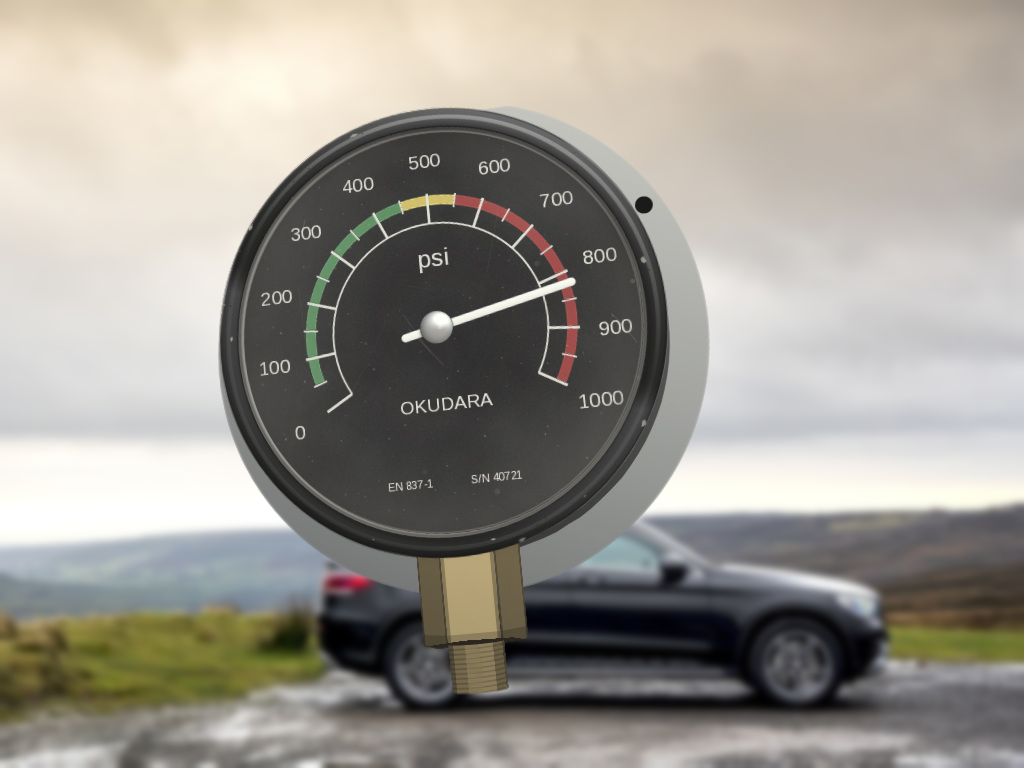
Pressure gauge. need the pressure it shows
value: 825 psi
